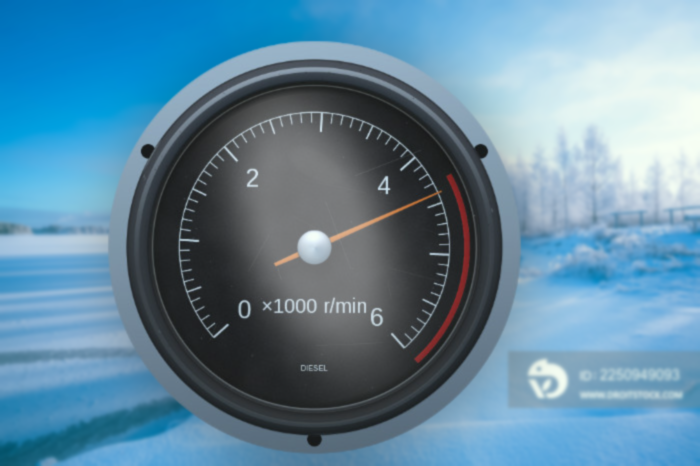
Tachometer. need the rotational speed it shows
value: 4400 rpm
